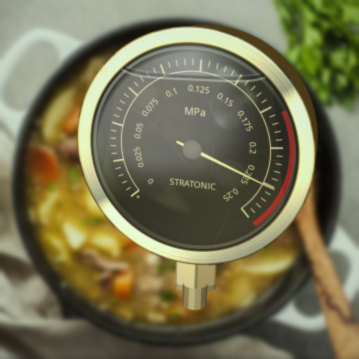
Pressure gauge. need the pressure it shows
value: 0.225 MPa
